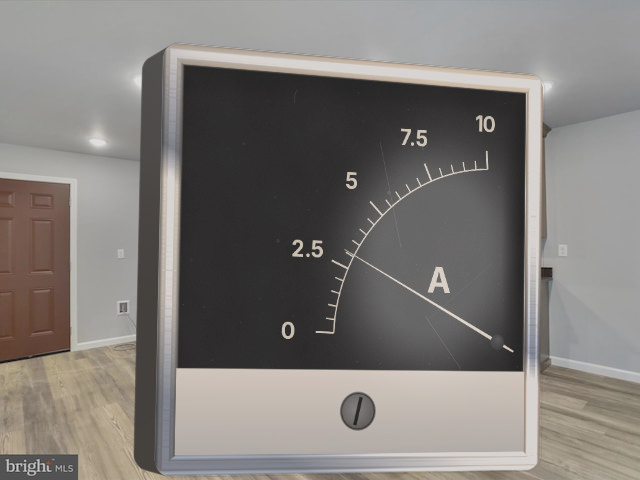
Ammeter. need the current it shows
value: 3 A
